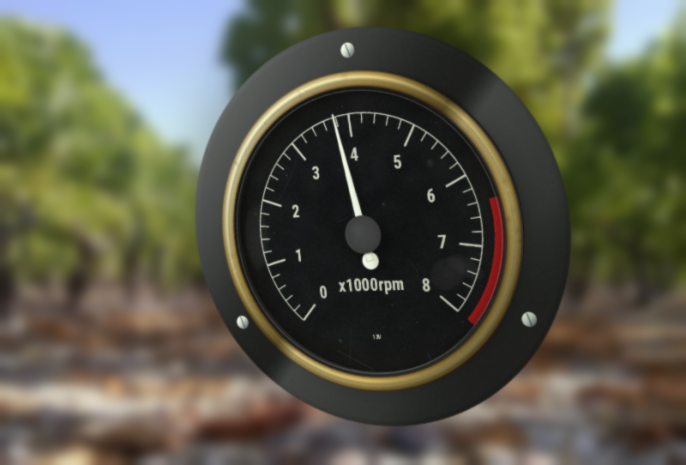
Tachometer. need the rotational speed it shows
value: 3800 rpm
